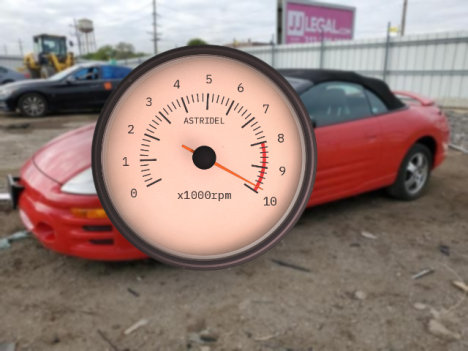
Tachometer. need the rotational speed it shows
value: 9800 rpm
